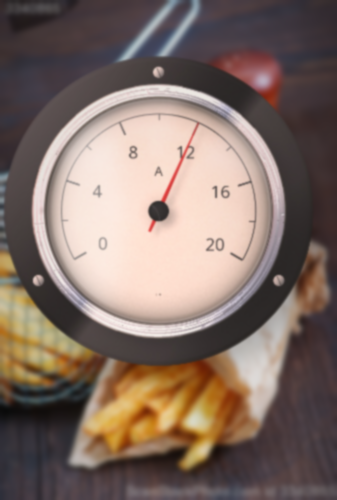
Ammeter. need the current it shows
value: 12 A
